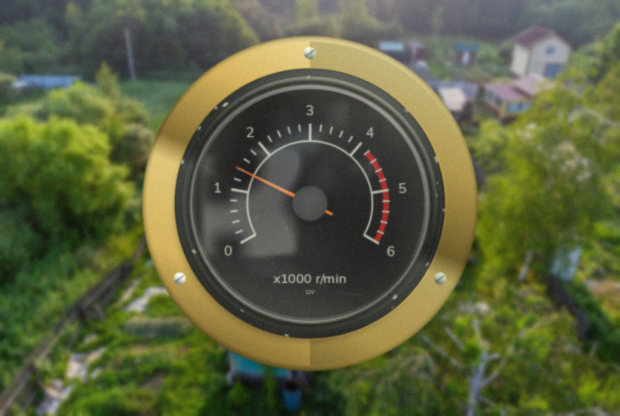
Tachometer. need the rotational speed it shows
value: 1400 rpm
